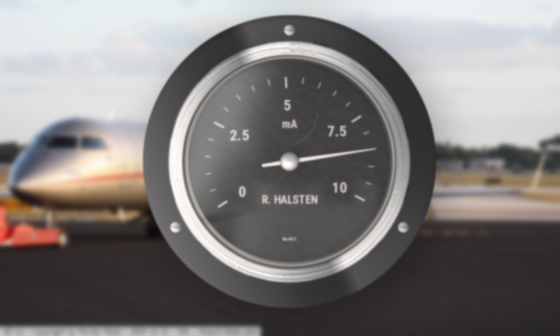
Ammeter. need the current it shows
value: 8.5 mA
